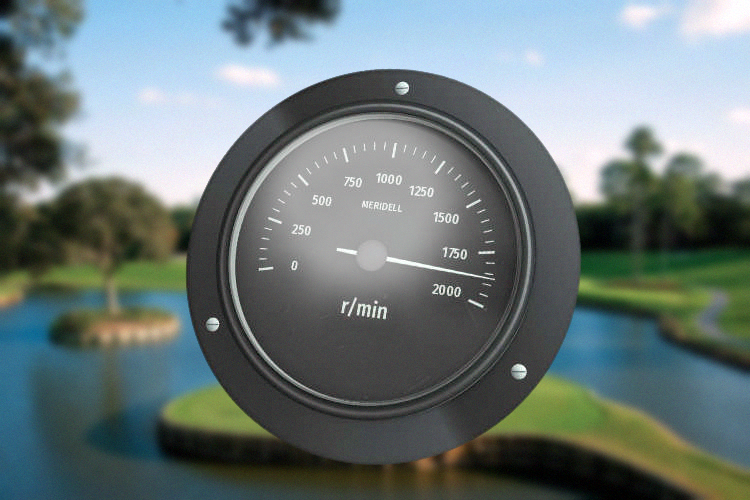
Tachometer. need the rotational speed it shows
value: 1875 rpm
